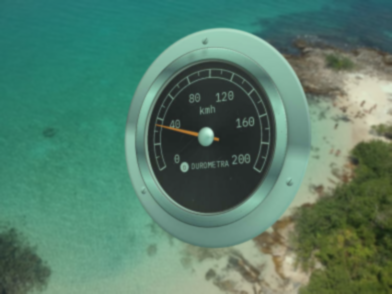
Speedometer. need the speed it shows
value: 35 km/h
